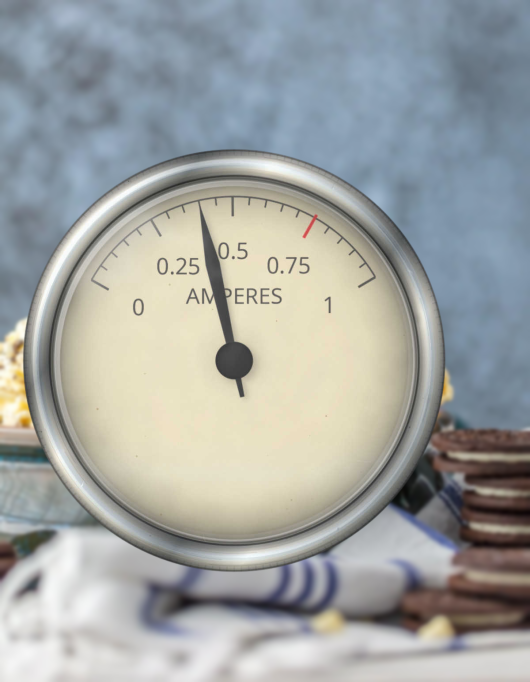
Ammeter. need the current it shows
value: 0.4 A
